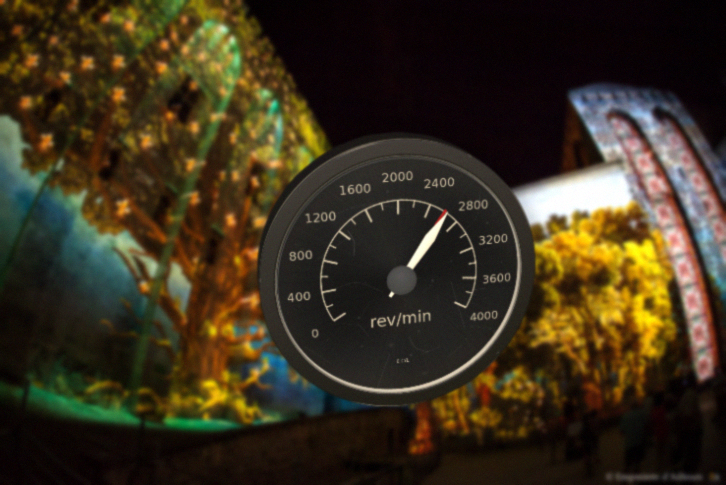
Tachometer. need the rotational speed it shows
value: 2600 rpm
